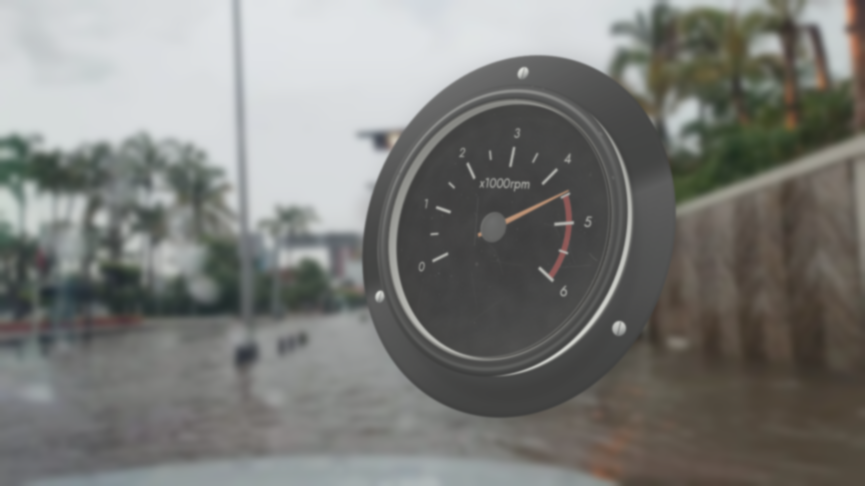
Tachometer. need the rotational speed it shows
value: 4500 rpm
